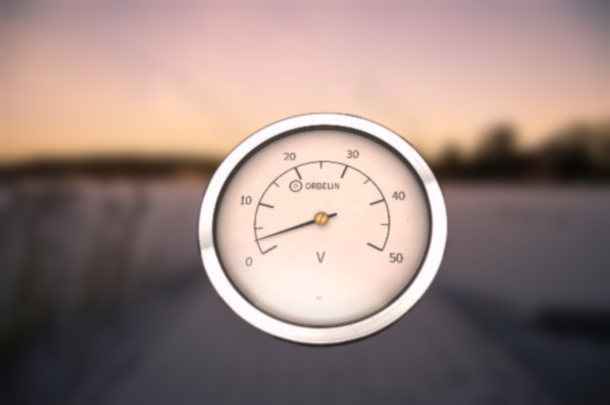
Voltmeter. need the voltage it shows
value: 2.5 V
